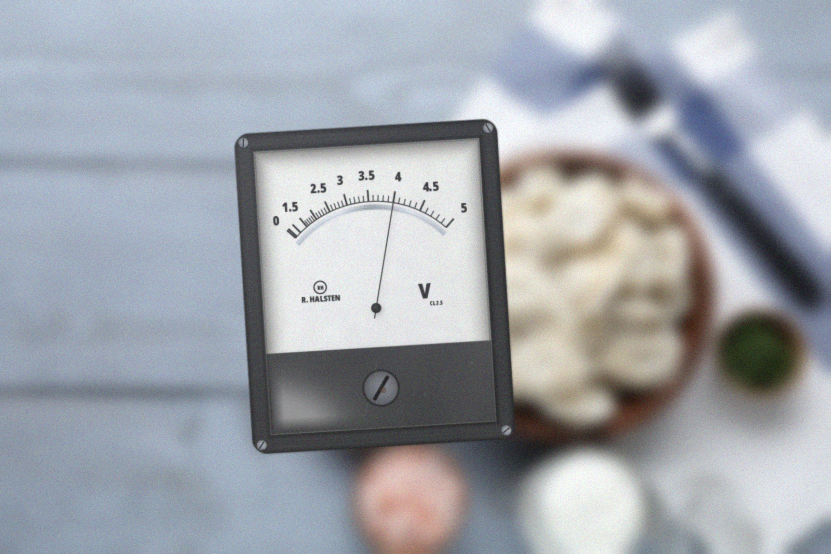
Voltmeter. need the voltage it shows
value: 4 V
